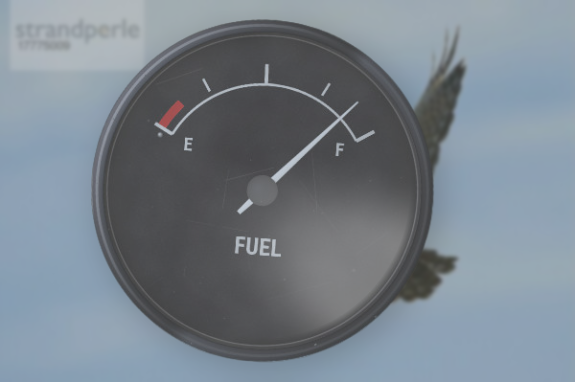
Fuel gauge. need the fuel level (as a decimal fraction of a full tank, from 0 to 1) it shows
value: 0.875
